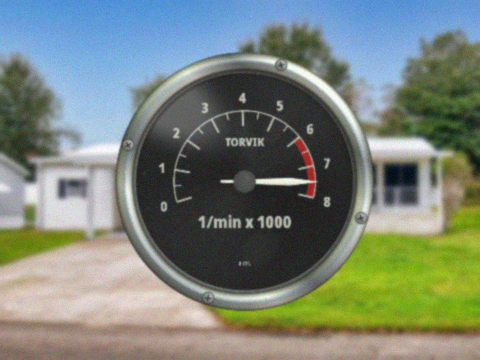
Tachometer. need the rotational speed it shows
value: 7500 rpm
